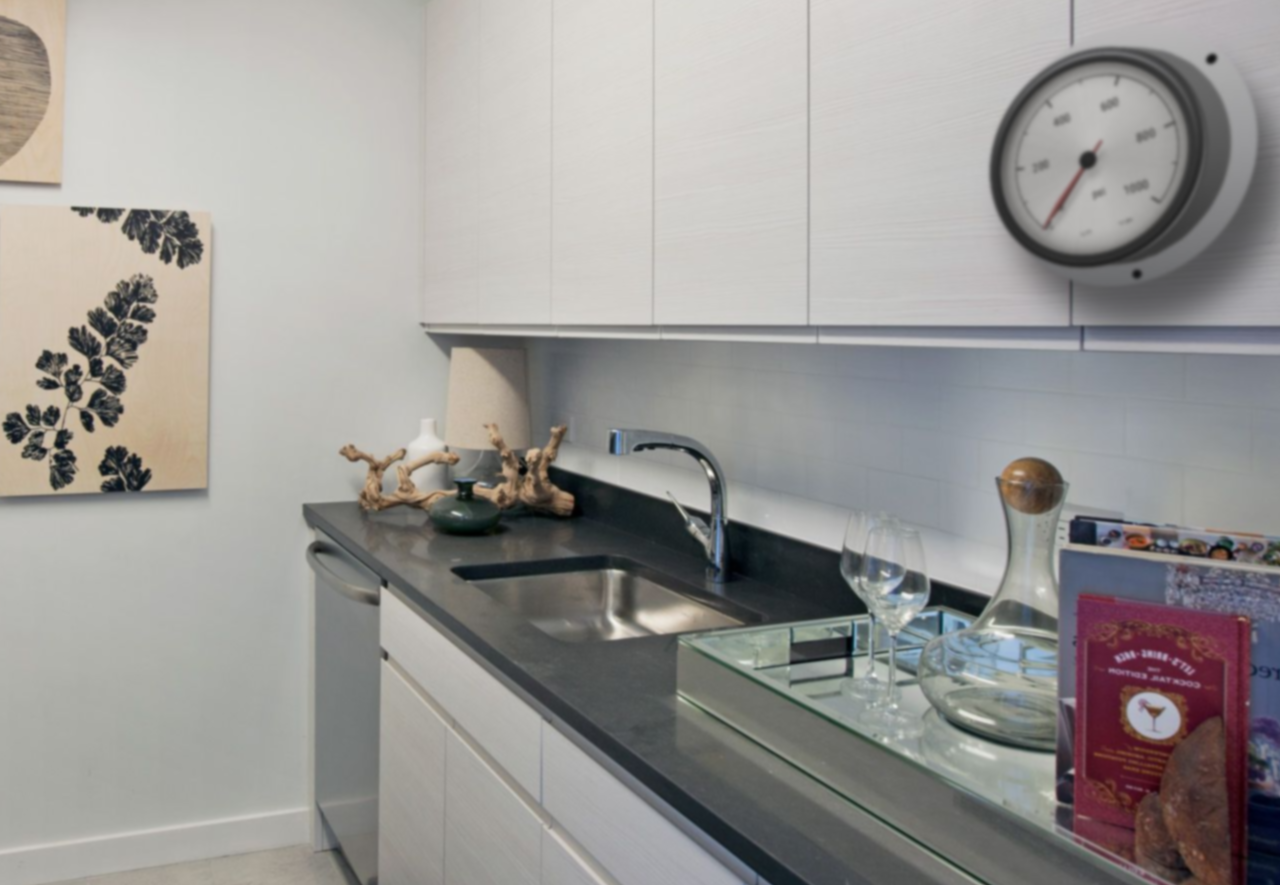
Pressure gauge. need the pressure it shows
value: 0 psi
